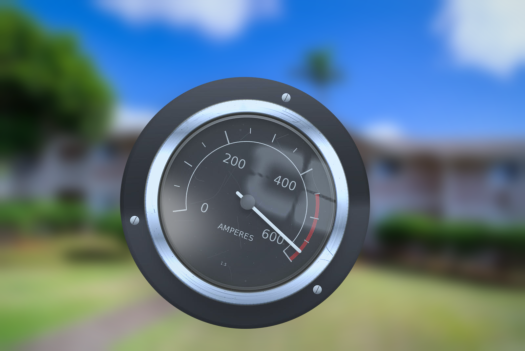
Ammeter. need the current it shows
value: 575 A
